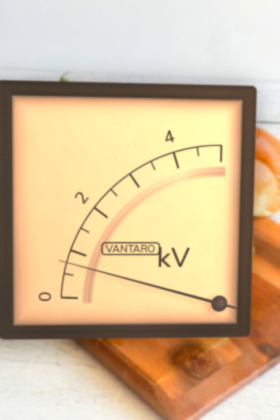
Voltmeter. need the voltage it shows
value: 0.75 kV
